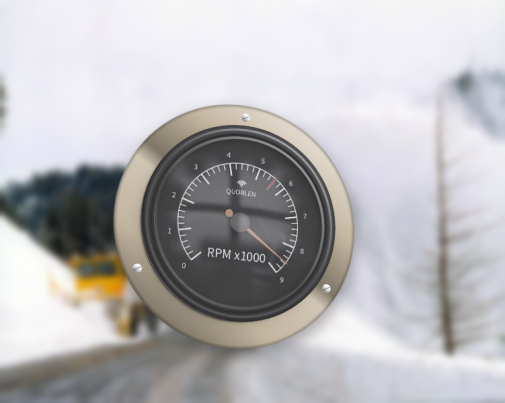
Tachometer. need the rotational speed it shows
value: 8600 rpm
